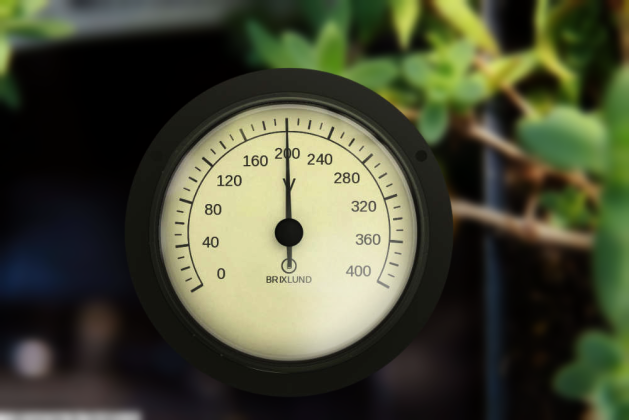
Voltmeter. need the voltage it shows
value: 200 V
